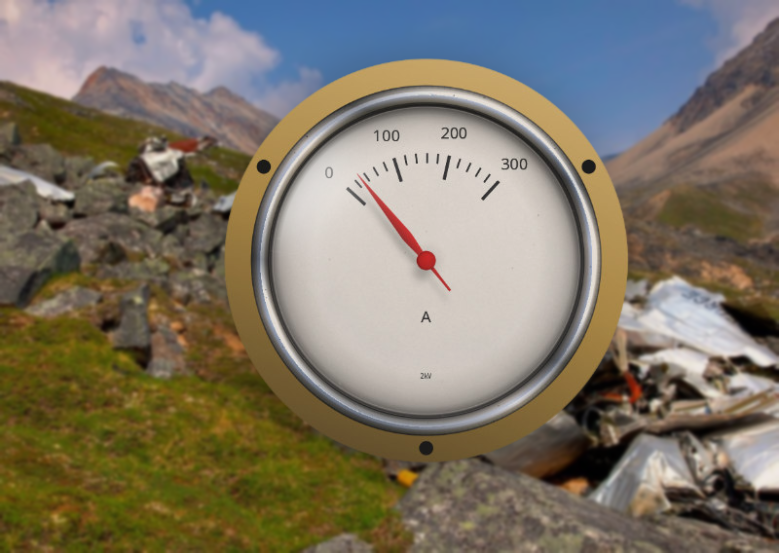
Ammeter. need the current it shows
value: 30 A
